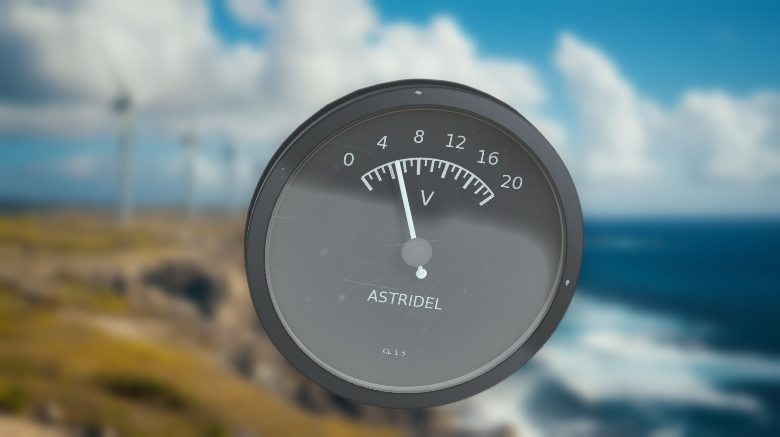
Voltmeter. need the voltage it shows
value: 5 V
